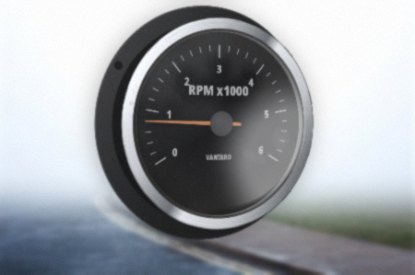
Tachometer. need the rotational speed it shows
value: 800 rpm
